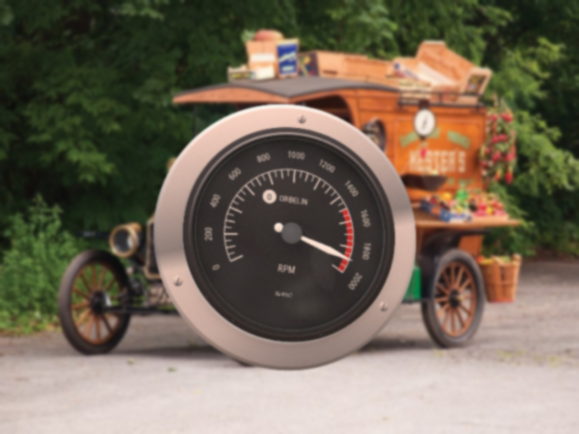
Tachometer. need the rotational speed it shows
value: 1900 rpm
